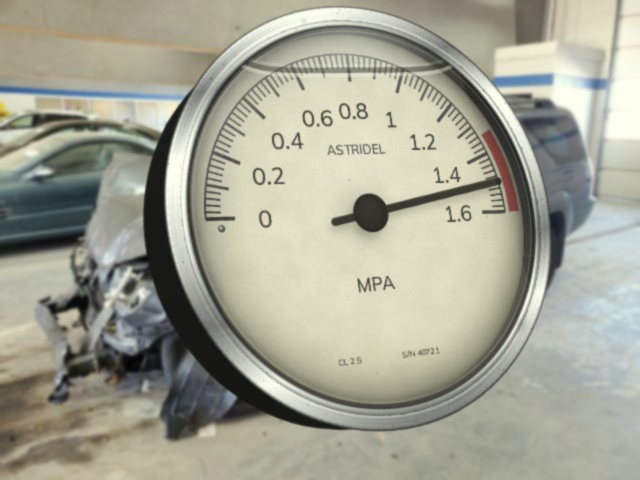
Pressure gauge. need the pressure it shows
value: 1.5 MPa
